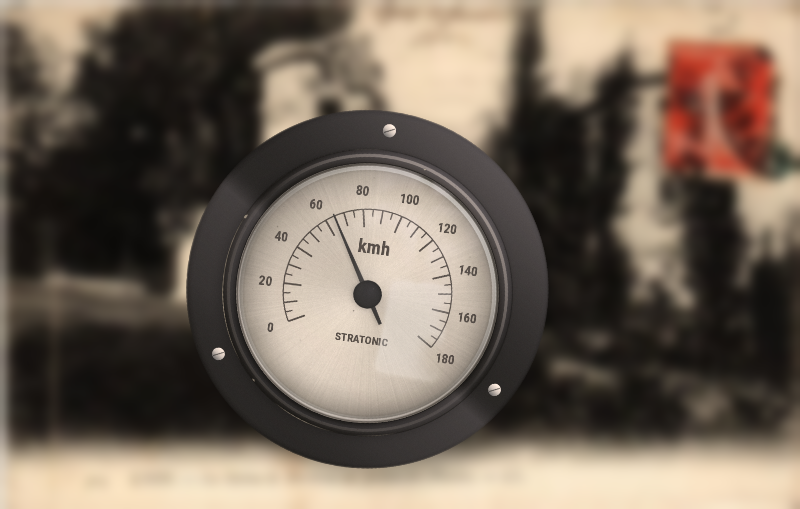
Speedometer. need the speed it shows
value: 65 km/h
